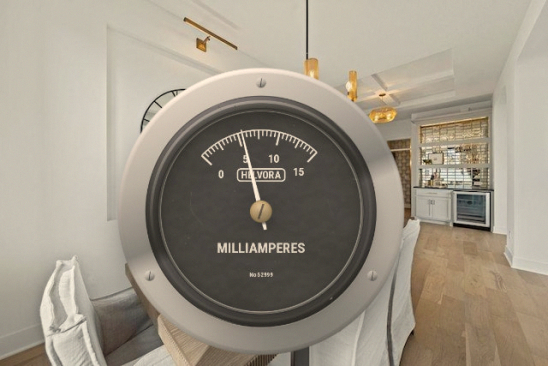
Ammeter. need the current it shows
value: 5.5 mA
